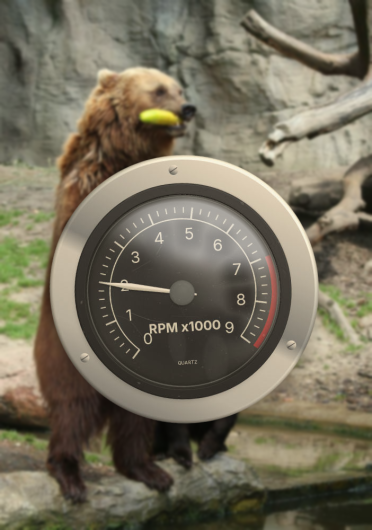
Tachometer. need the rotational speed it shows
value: 2000 rpm
